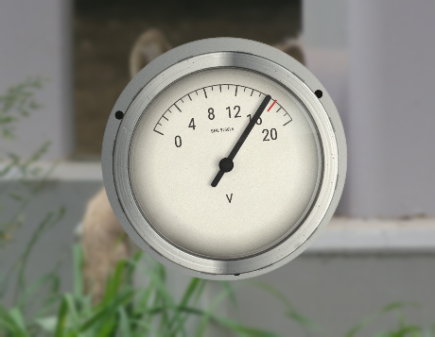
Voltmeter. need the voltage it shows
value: 16 V
